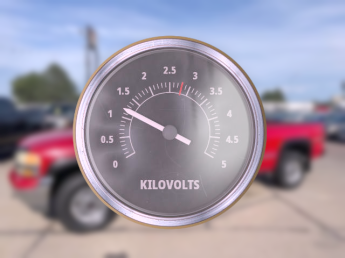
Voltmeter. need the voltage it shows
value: 1.2 kV
